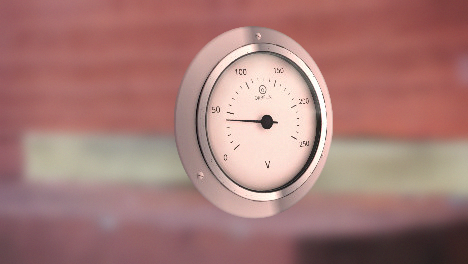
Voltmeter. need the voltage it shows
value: 40 V
